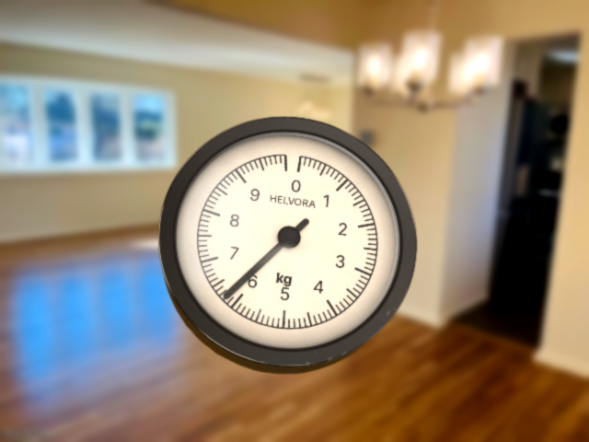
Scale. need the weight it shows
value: 6.2 kg
